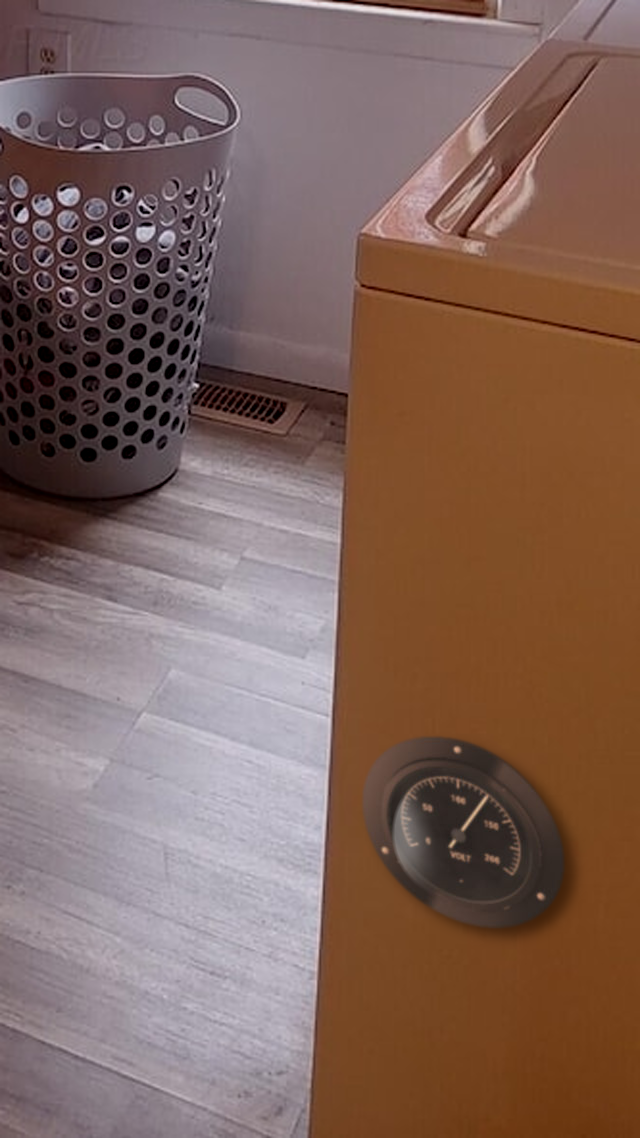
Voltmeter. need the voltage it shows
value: 125 V
